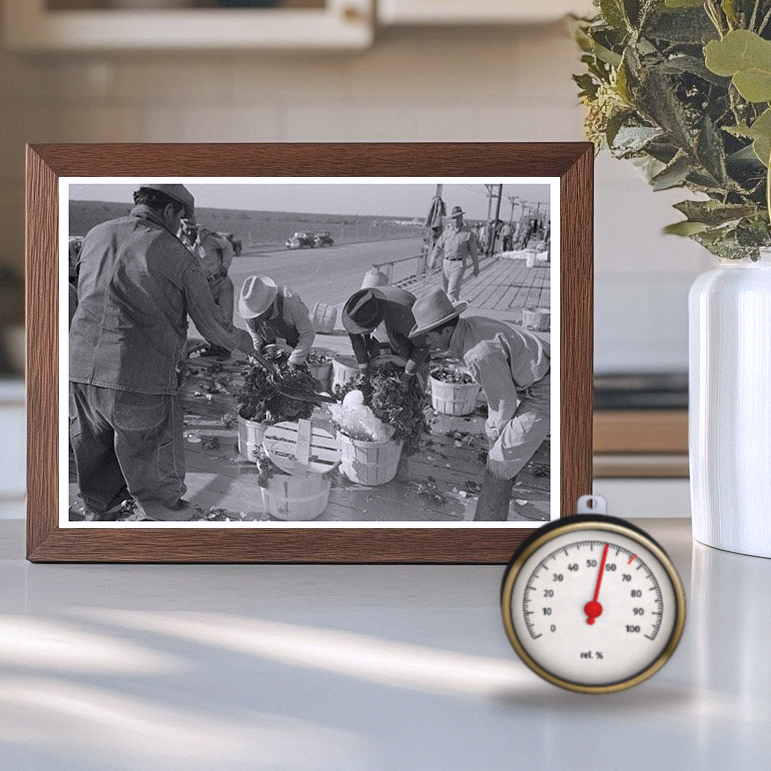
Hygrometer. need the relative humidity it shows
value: 55 %
